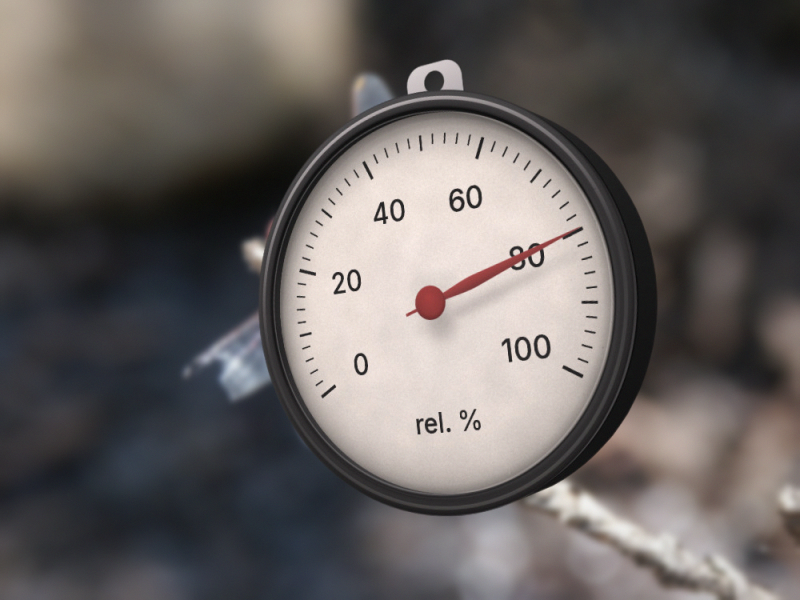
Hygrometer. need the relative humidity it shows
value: 80 %
